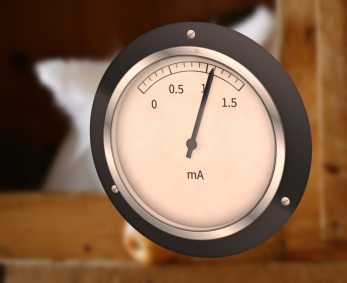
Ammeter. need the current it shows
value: 1.1 mA
